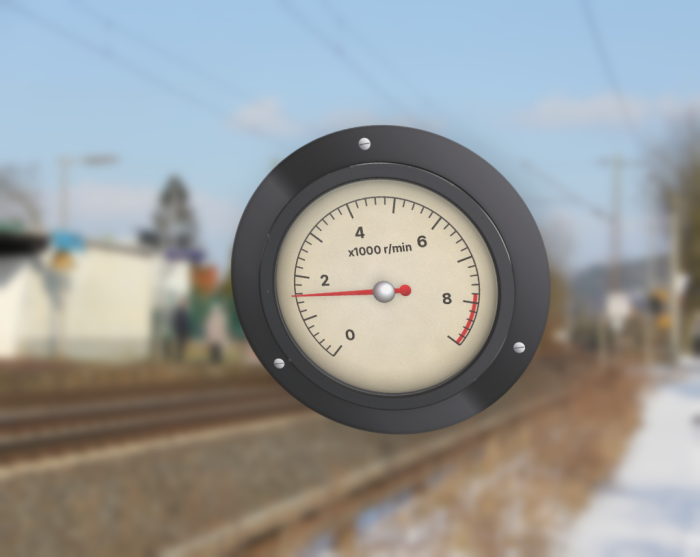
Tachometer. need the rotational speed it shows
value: 1600 rpm
